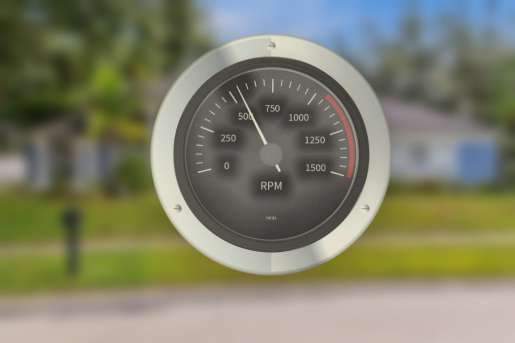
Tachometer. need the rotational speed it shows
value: 550 rpm
